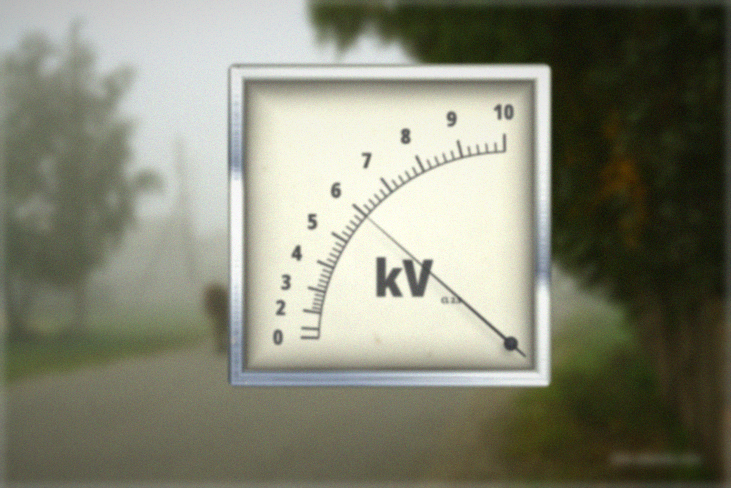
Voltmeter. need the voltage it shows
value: 6 kV
